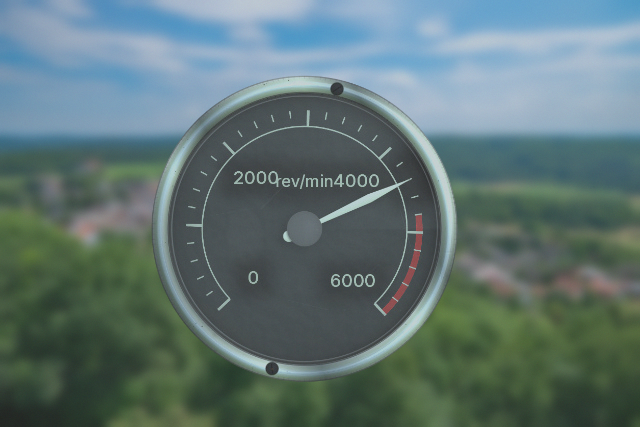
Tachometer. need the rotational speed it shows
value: 4400 rpm
